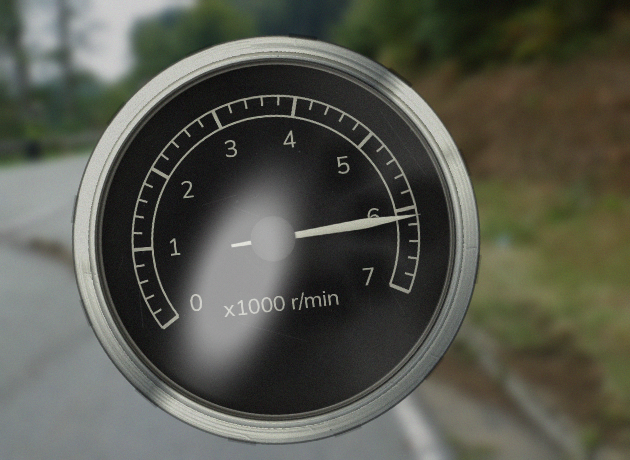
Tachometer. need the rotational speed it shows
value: 6100 rpm
